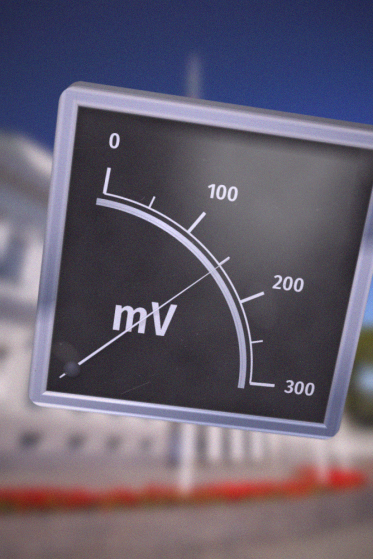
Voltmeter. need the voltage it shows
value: 150 mV
